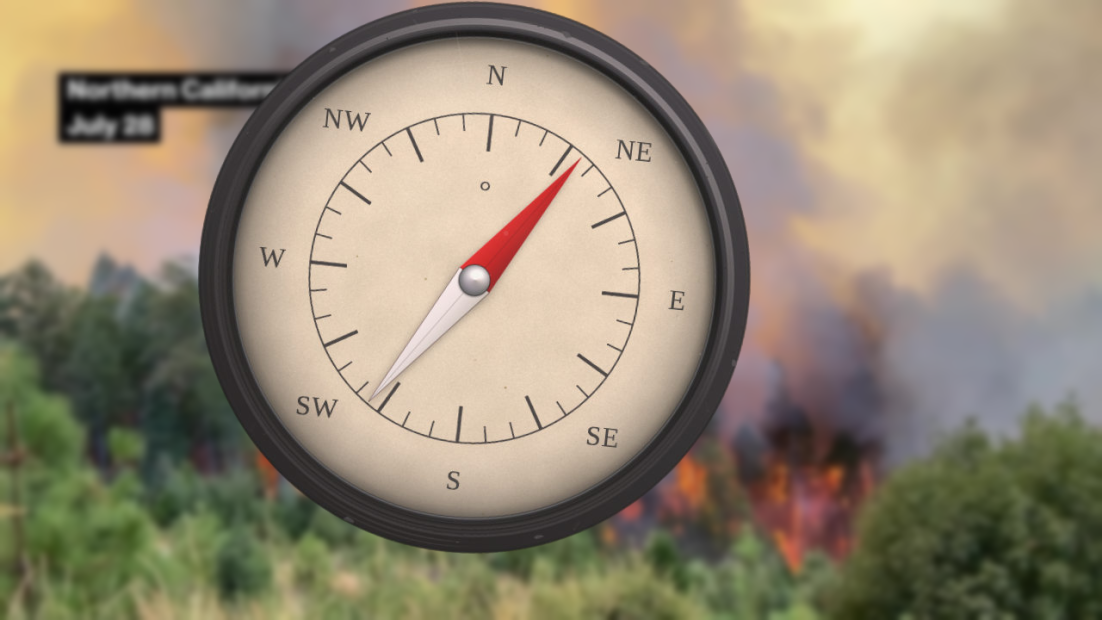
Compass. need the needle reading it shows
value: 35 °
